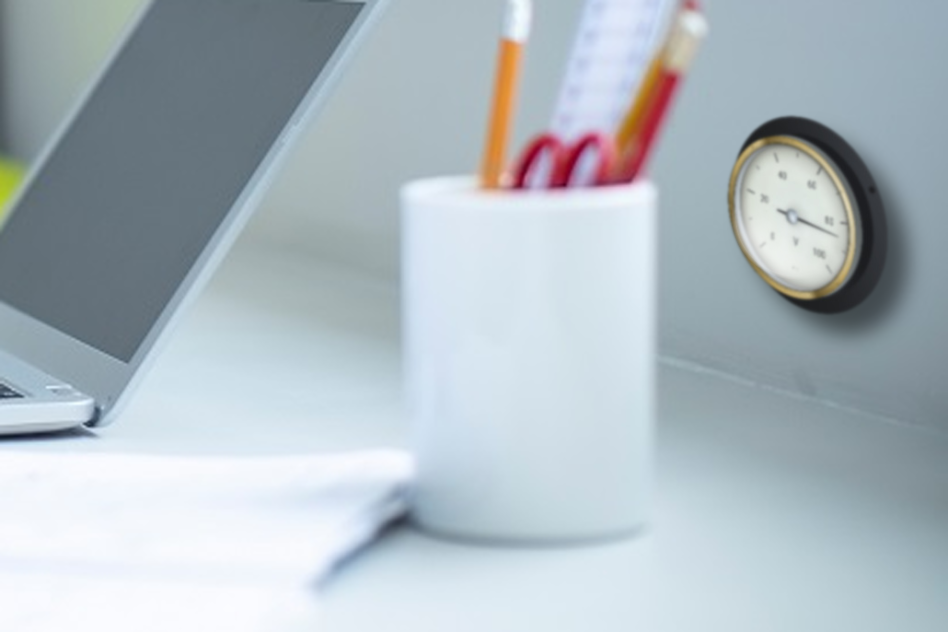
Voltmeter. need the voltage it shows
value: 85 V
